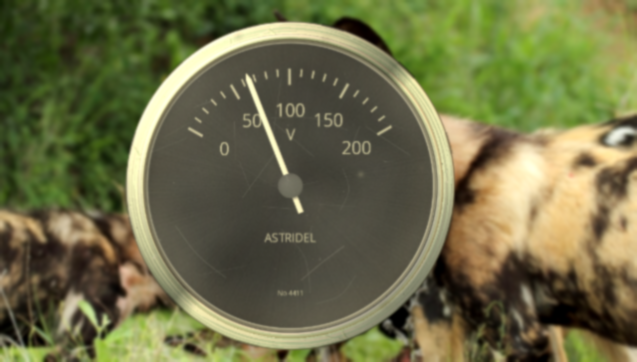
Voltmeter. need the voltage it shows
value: 65 V
